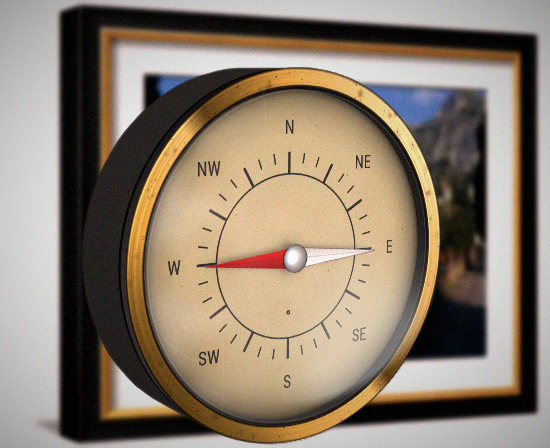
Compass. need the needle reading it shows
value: 270 °
